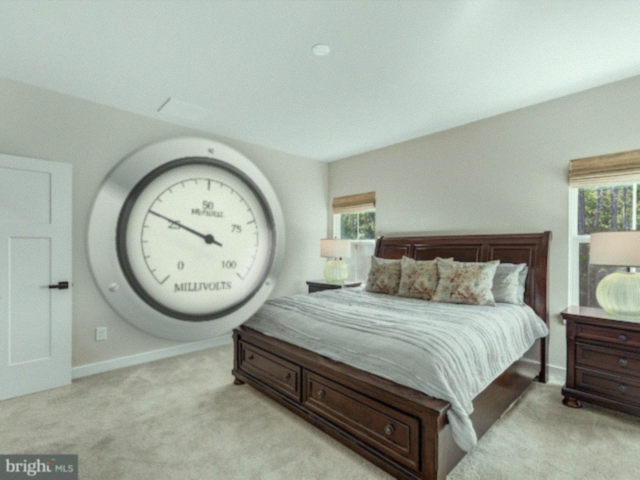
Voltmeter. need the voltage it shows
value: 25 mV
